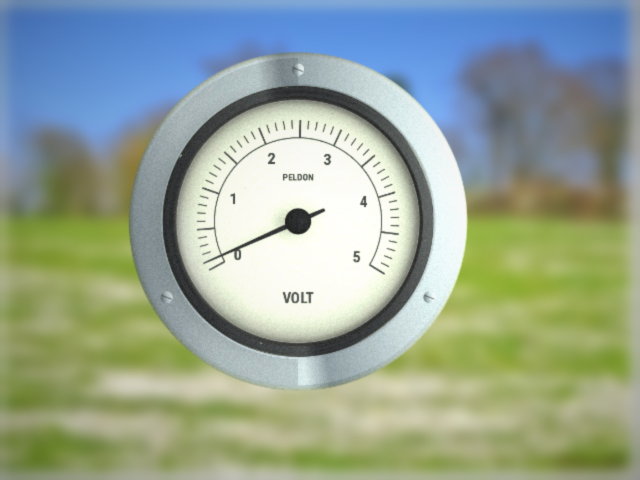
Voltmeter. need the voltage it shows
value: 0.1 V
